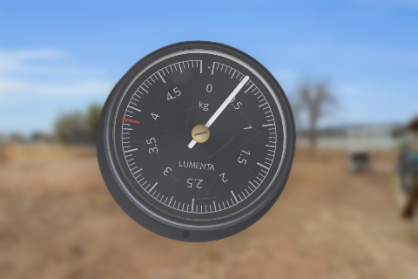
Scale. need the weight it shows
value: 0.4 kg
